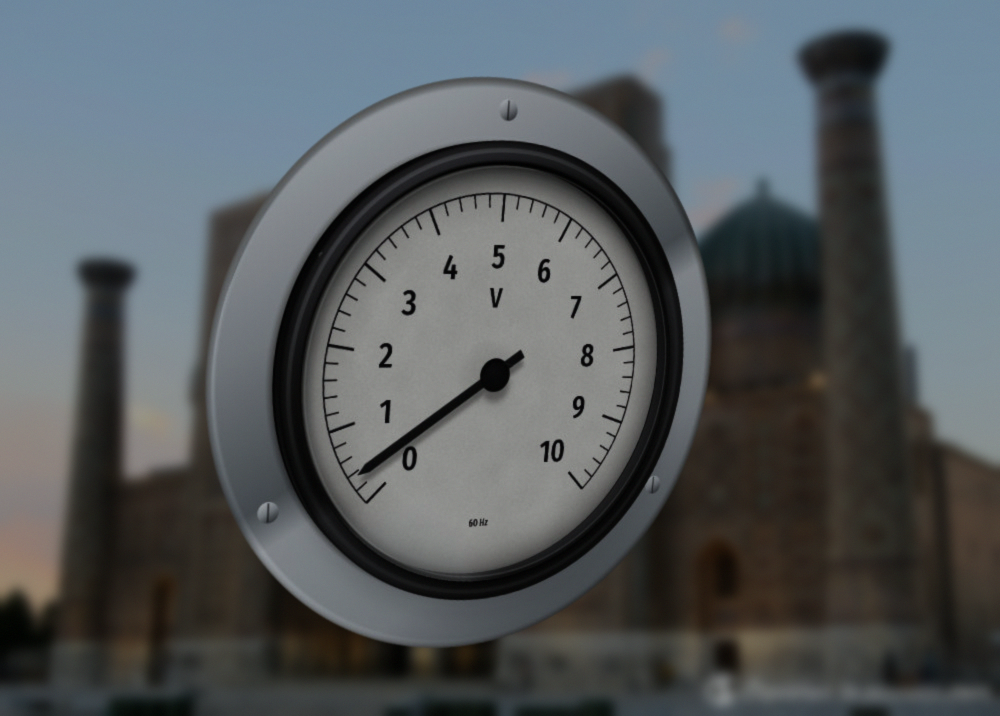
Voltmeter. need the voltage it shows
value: 0.4 V
